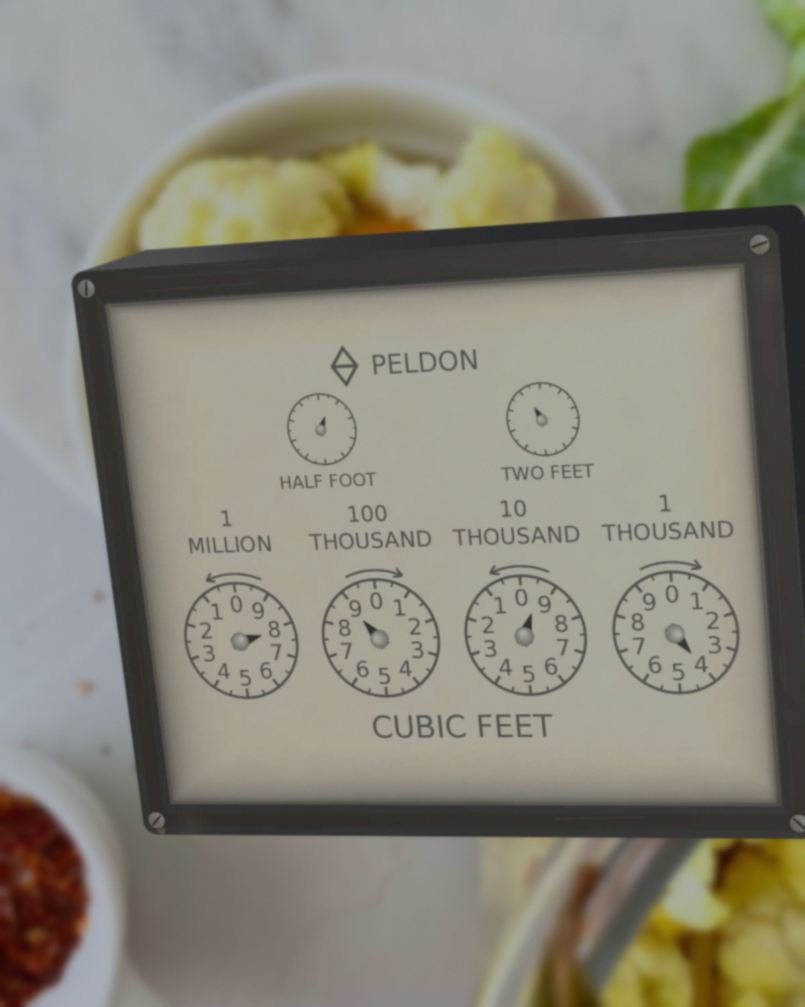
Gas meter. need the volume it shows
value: 789400 ft³
